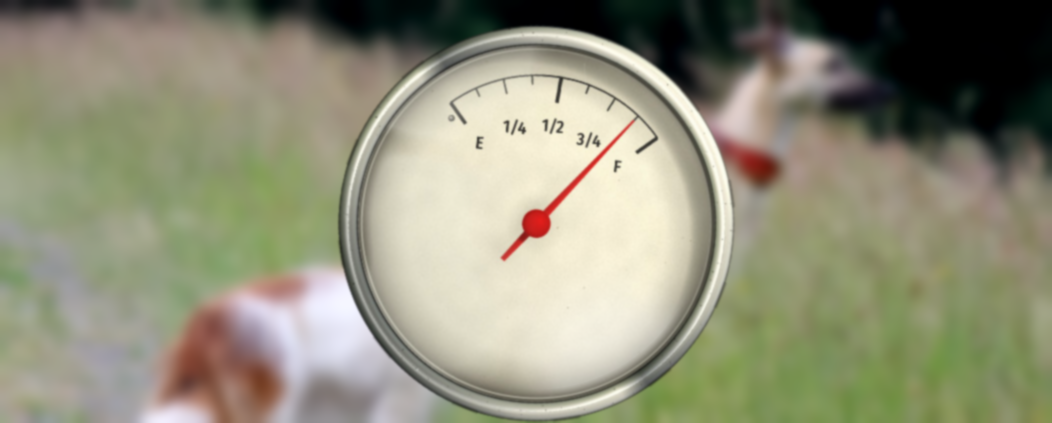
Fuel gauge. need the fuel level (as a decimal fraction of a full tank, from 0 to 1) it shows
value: 0.875
